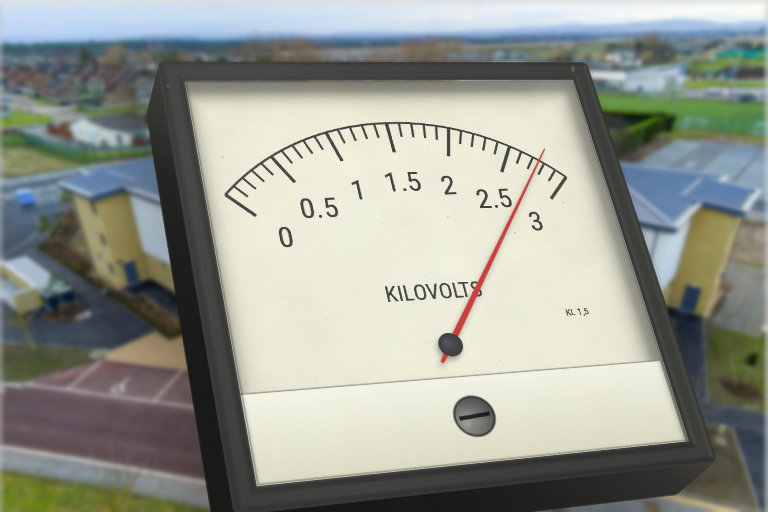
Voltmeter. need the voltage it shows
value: 2.75 kV
